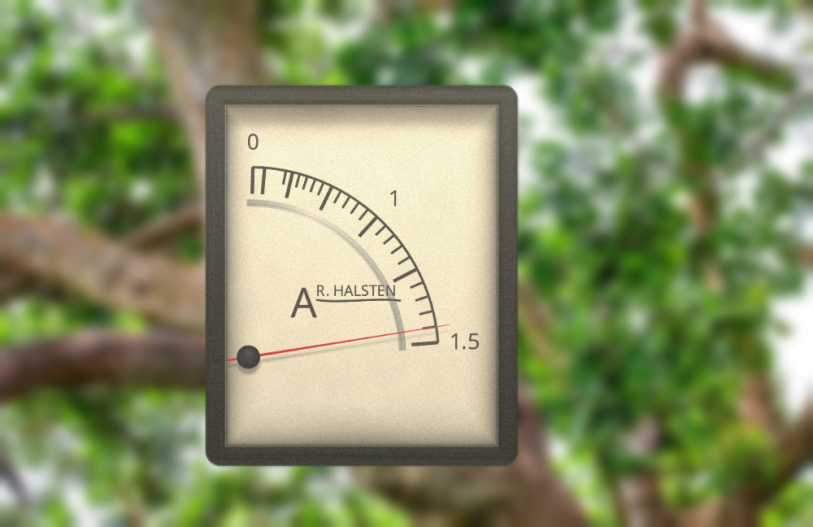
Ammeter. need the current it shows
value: 1.45 A
